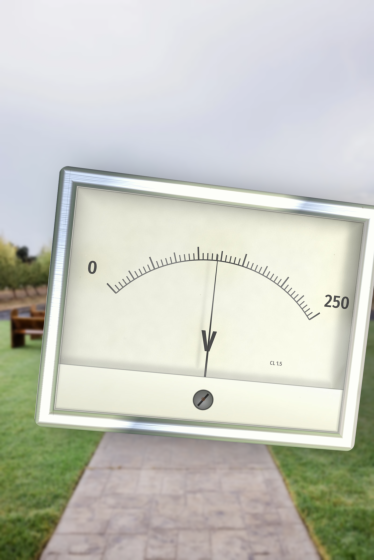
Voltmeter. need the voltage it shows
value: 120 V
